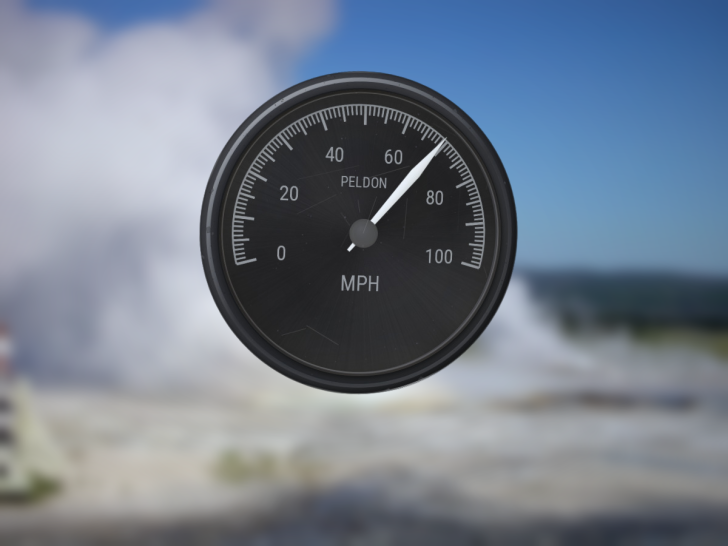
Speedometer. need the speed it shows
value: 69 mph
